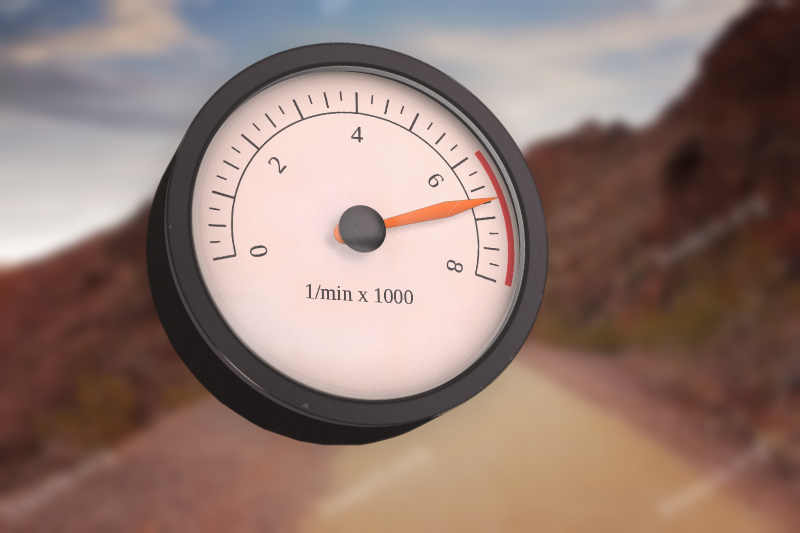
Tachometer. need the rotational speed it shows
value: 6750 rpm
